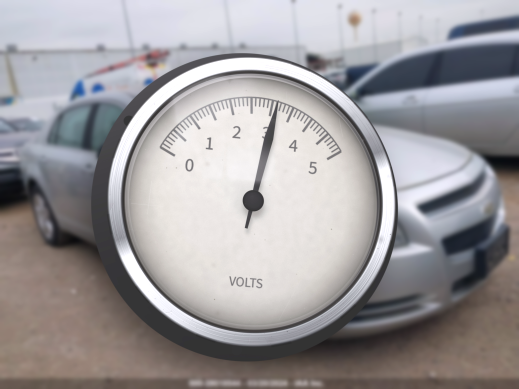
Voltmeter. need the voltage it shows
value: 3.1 V
